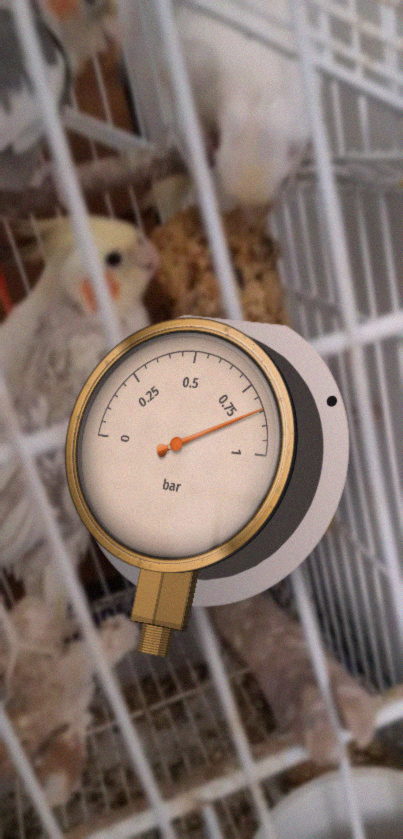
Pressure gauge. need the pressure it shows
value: 0.85 bar
